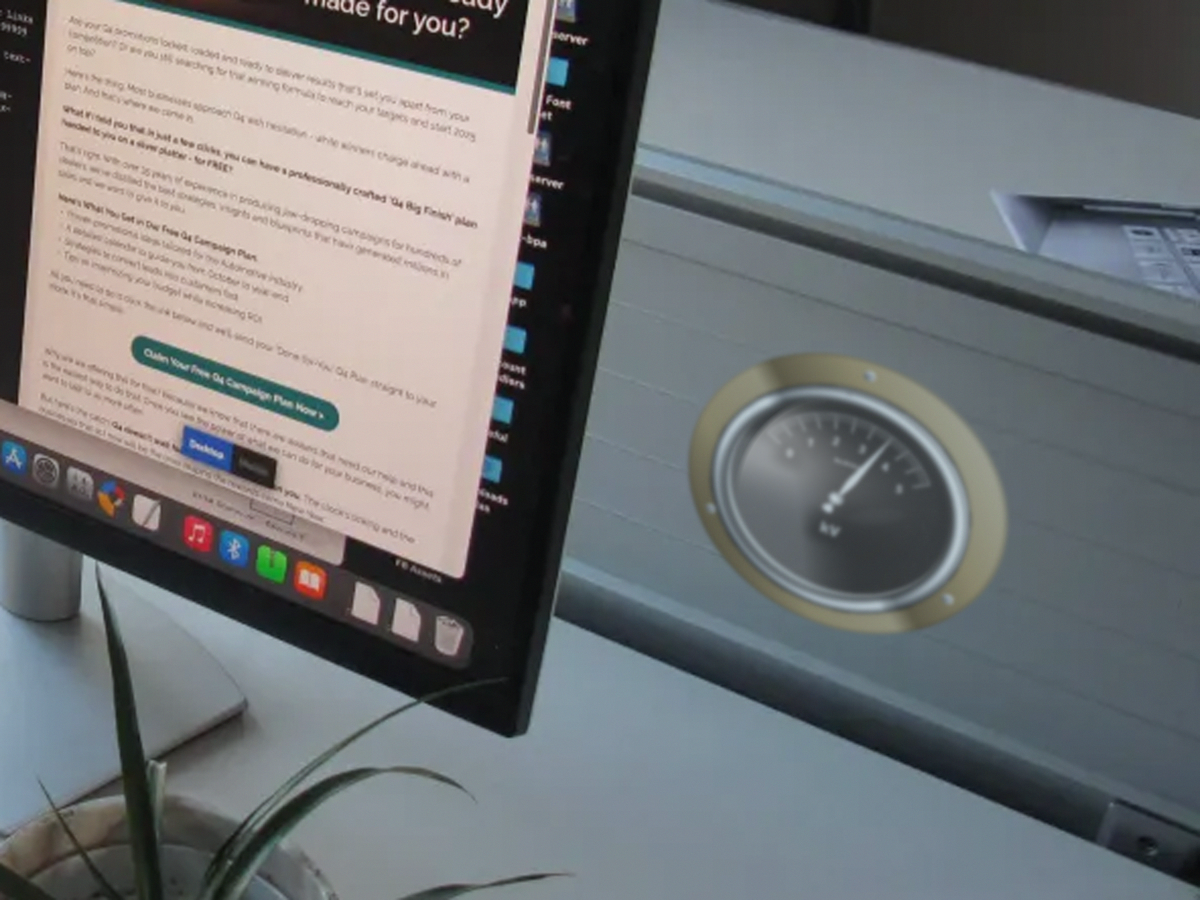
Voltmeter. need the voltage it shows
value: 3.5 kV
